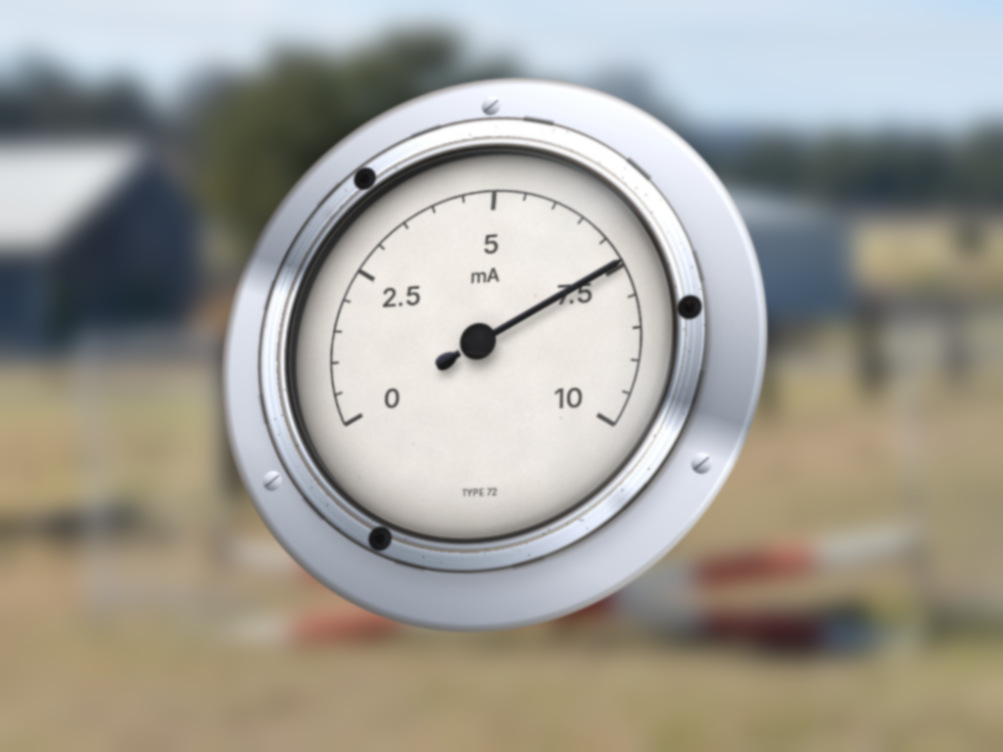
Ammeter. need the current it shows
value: 7.5 mA
